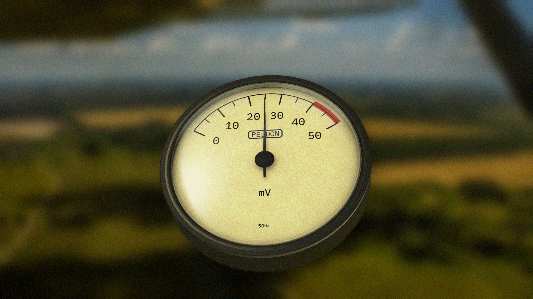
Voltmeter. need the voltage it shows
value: 25 mV
